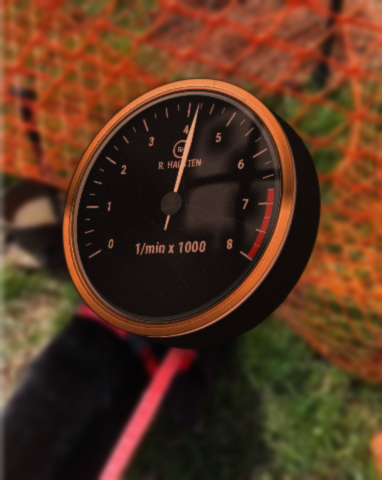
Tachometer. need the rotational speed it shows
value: 4250 rpm
